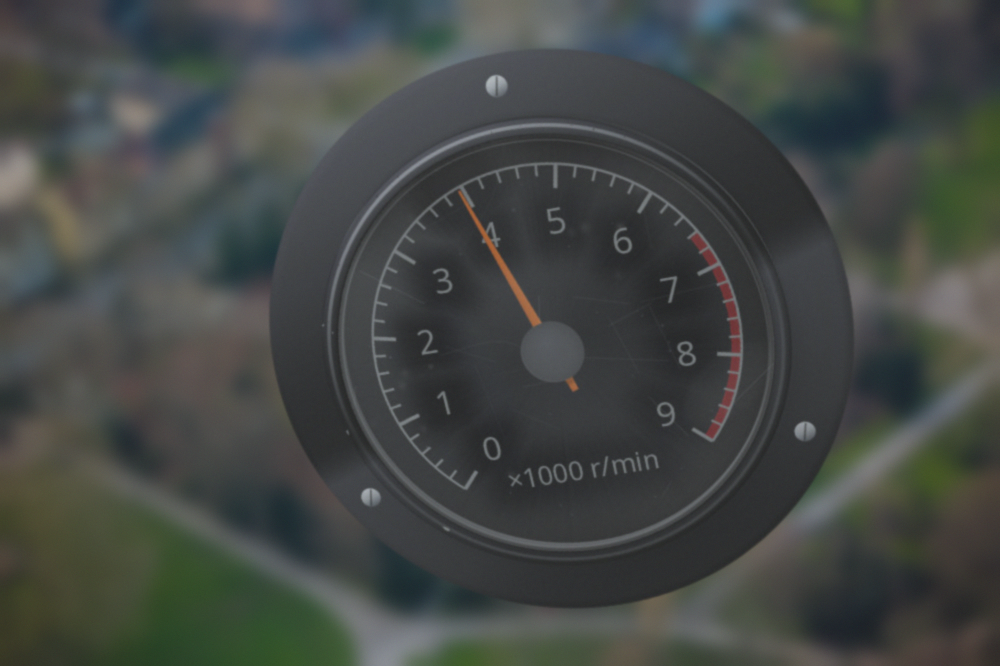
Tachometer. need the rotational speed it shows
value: 4000 rpm
